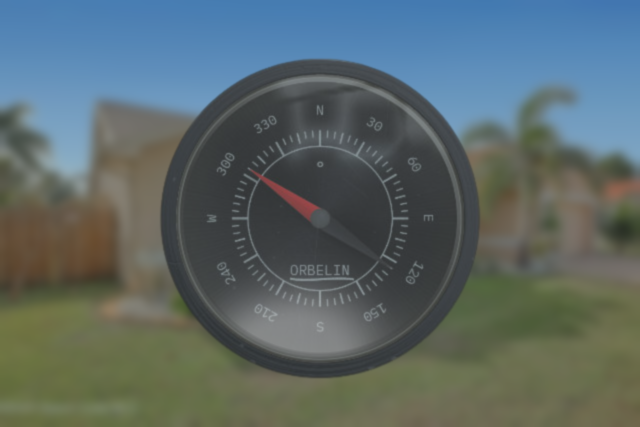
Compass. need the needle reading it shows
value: 305 °
